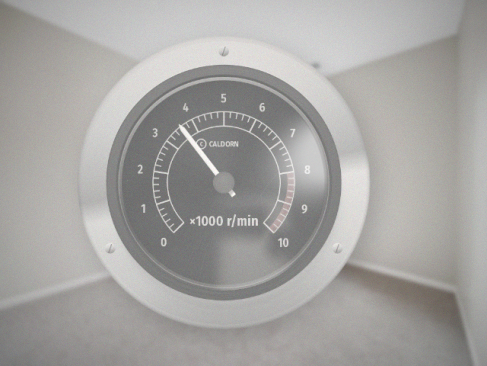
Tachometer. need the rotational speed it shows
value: 3600 rpm
